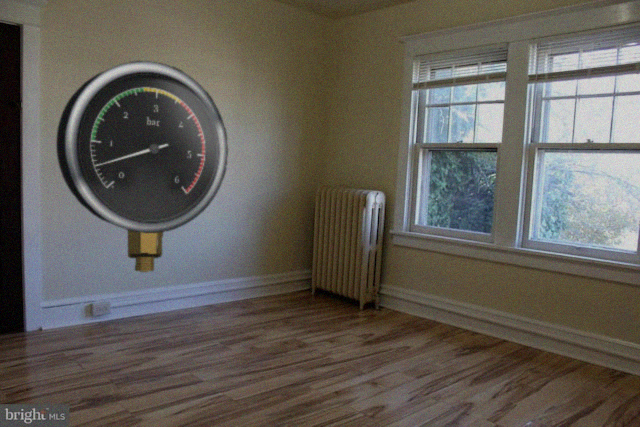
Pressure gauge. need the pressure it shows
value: 0.5 bar
